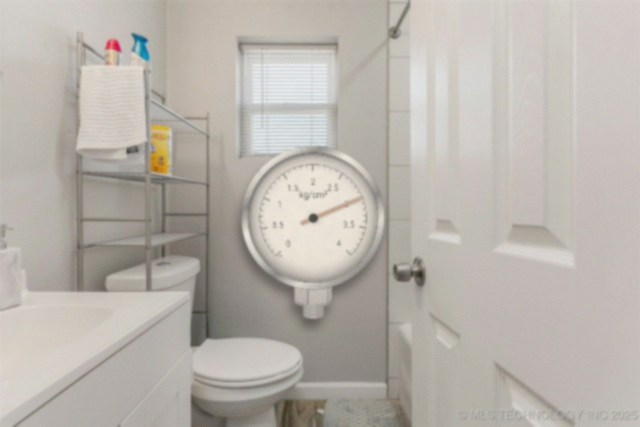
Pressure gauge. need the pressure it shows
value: 3 kg/cm²
